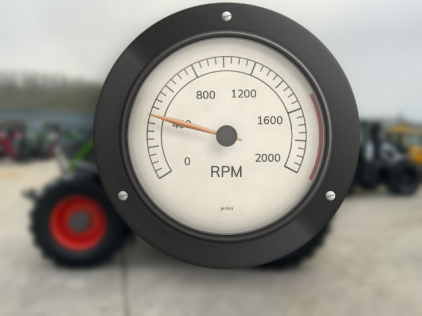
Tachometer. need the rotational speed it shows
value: 400 rpm
